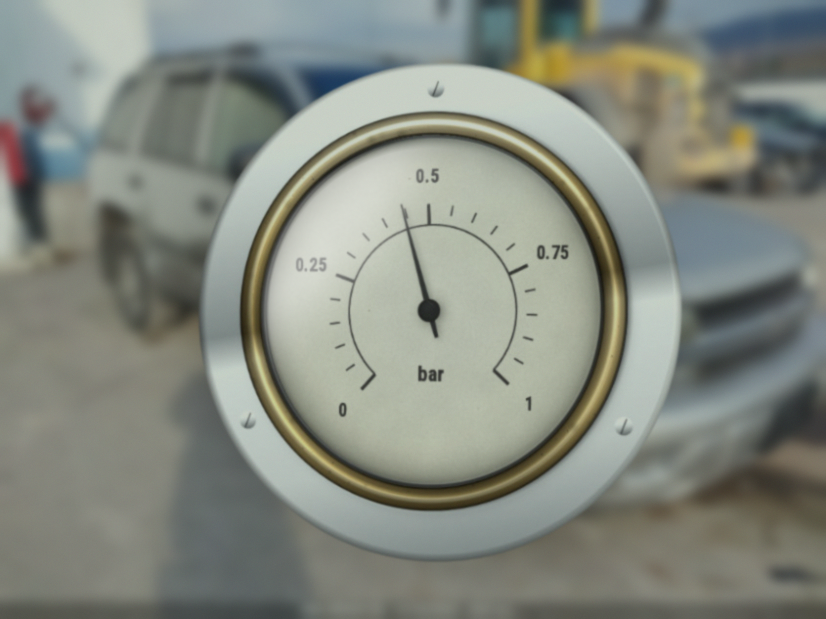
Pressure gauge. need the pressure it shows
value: 0.45 bar
